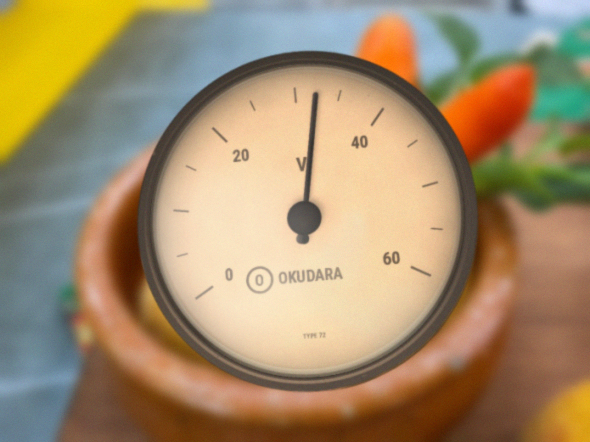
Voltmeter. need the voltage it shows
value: 32.5 V
